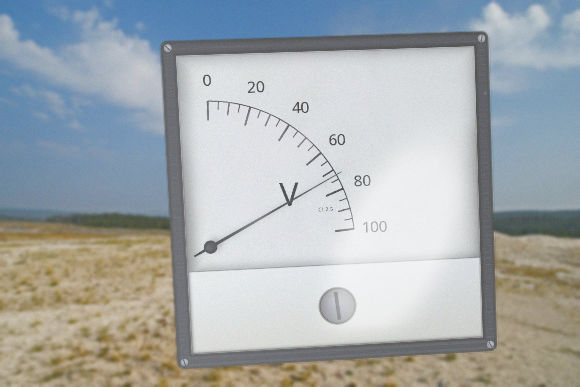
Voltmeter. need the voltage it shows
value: 72.5 V
